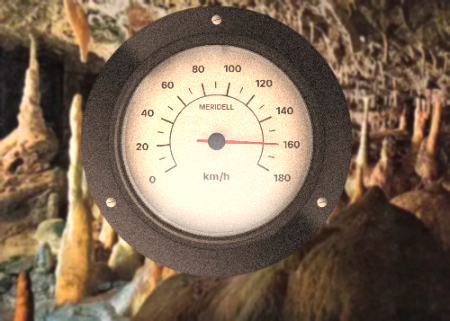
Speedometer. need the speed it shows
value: 160 km/h
